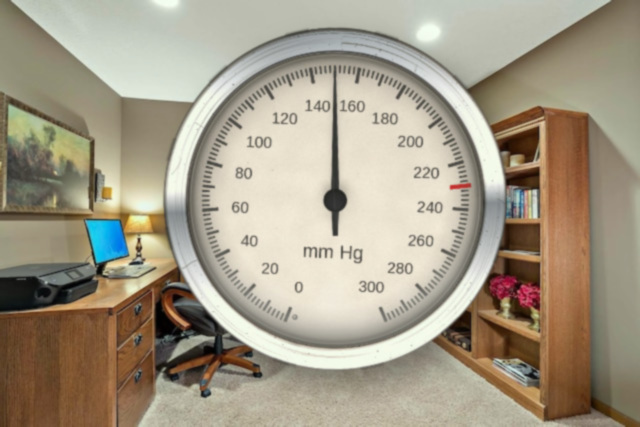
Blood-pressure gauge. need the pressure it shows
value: 150 mmHg
